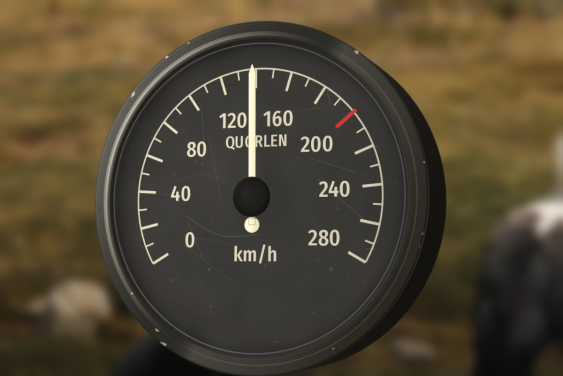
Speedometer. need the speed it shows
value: 140 km/h
